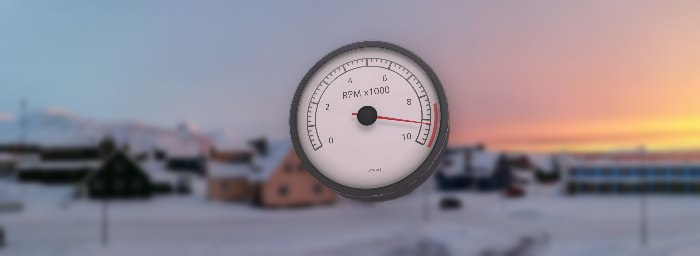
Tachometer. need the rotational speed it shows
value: 9200 rpm
